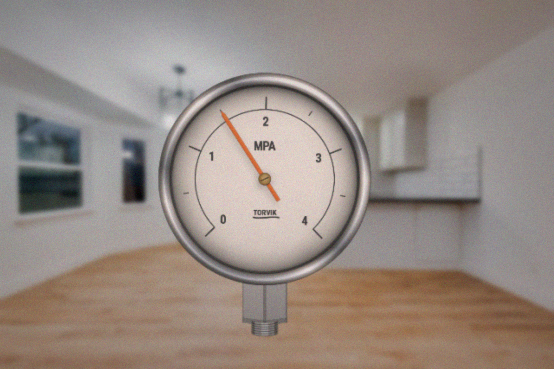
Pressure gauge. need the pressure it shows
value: 1.5 MPa
